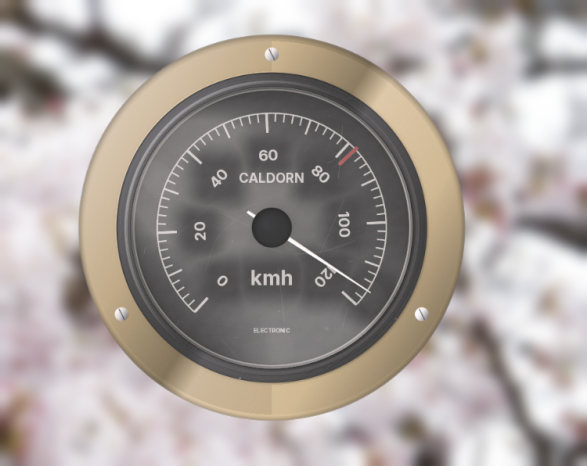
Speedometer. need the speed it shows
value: 116 km/h
